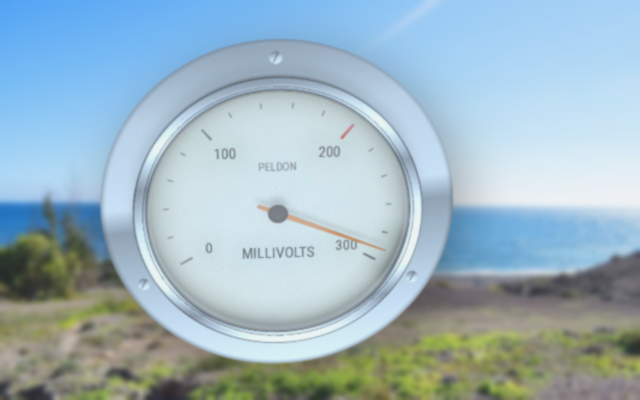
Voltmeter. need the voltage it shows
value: 290 mV
